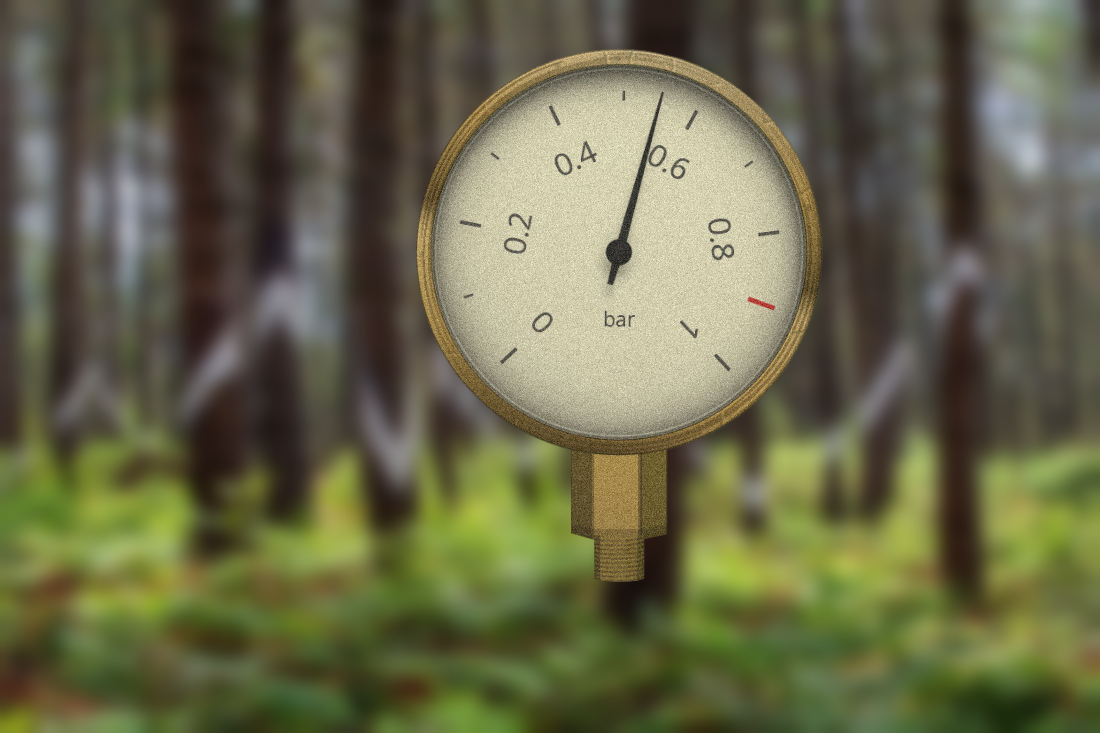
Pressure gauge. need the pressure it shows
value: 0.55 bar
